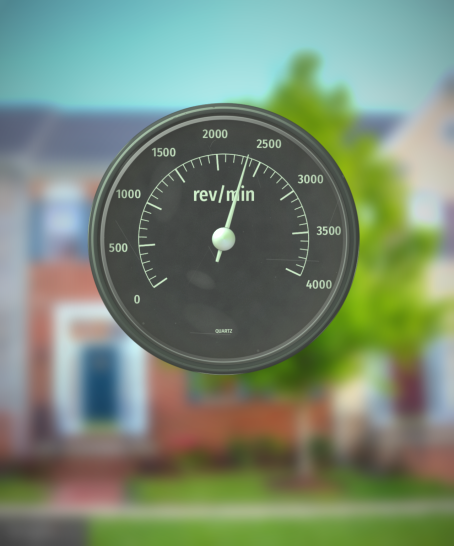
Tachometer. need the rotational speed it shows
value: 2350 rpm
